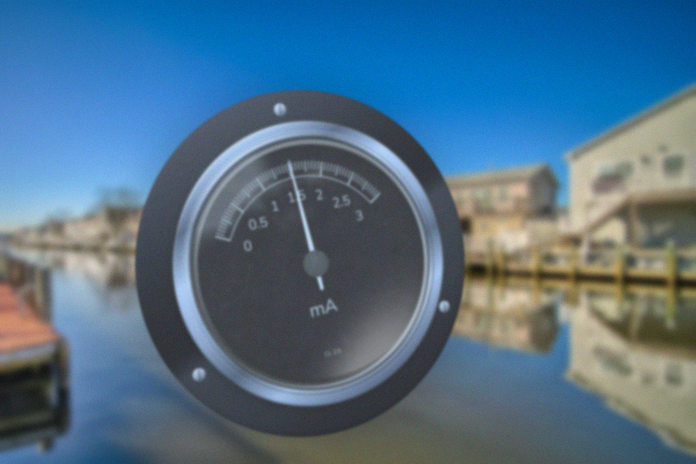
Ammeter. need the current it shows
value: 1.5 mA
